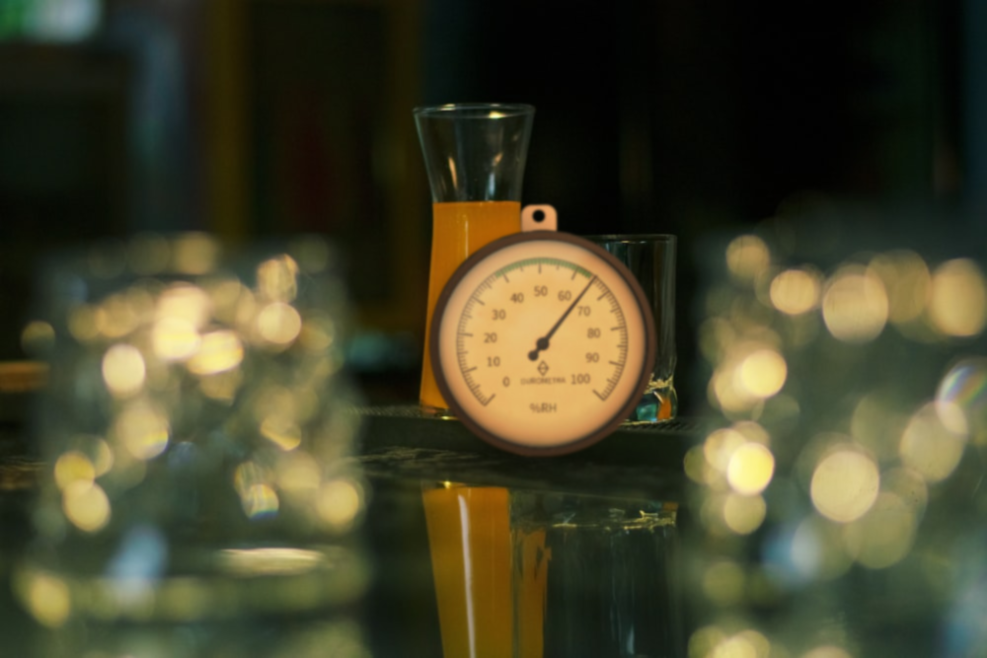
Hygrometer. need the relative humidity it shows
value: 65 %
